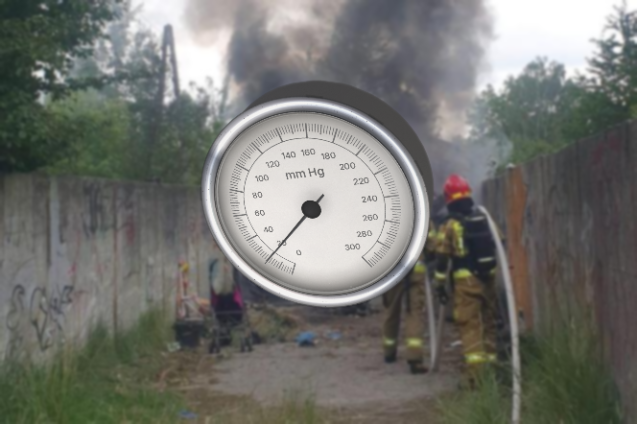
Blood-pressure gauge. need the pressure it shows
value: 20 mmHg
